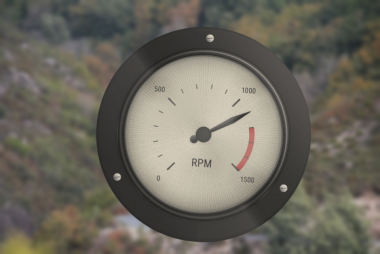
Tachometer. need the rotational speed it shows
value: 1100 rpm
